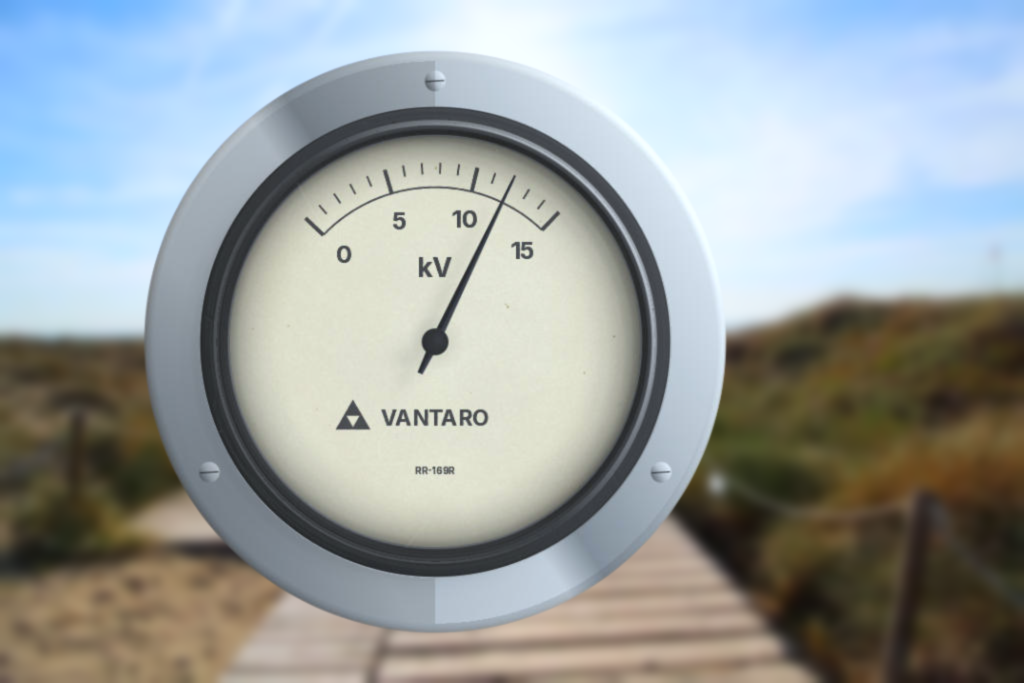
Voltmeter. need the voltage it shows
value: 12 kV
